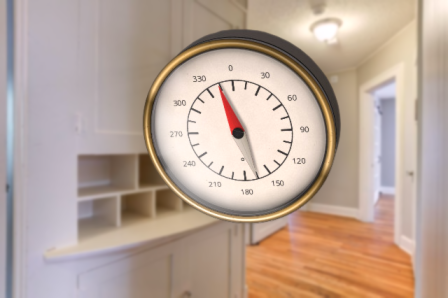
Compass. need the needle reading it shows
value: 345 °
